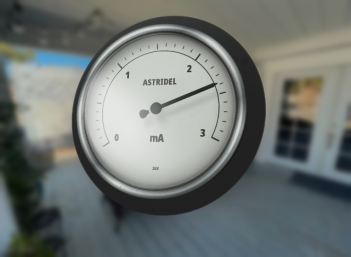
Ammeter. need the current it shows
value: 2.4 mA
